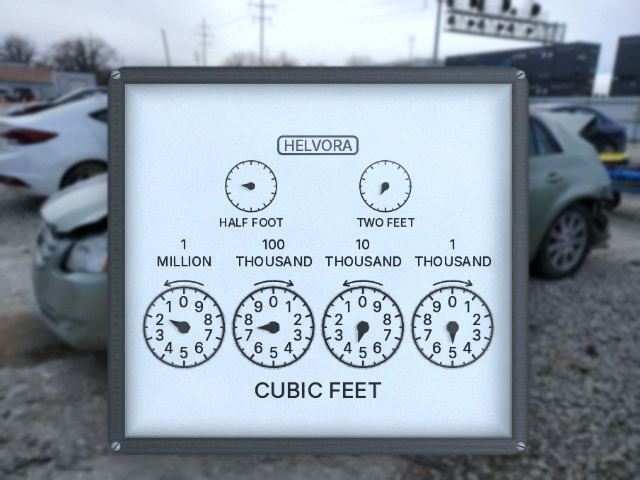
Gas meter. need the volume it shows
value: 174500 ft³
